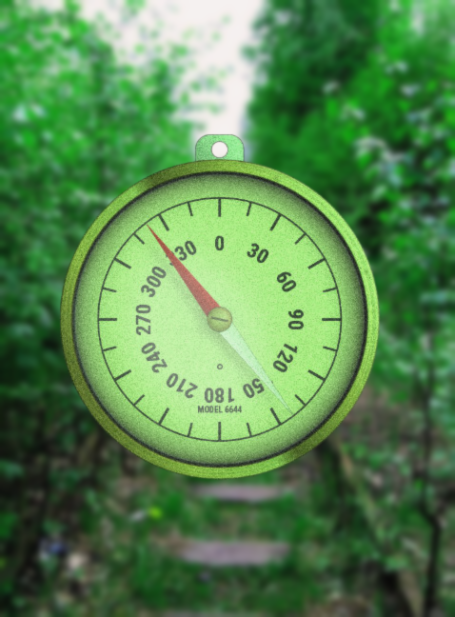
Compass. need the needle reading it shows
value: 322.5 °
